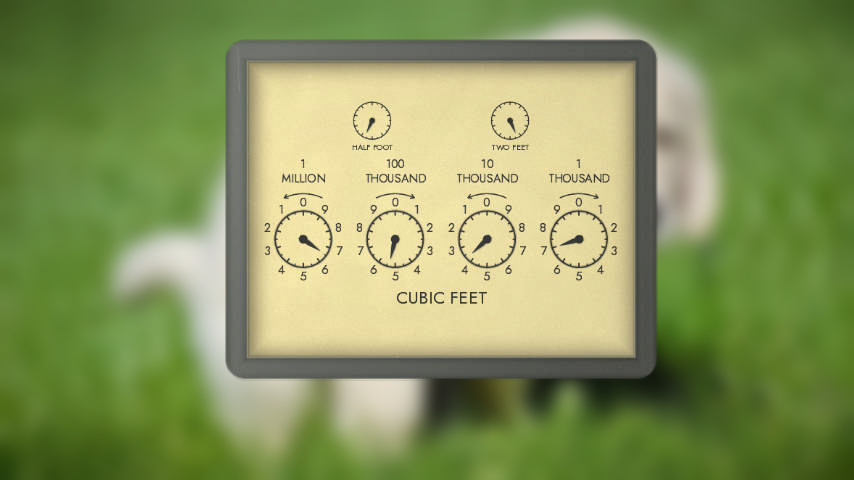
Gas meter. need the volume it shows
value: 653700 ft³
